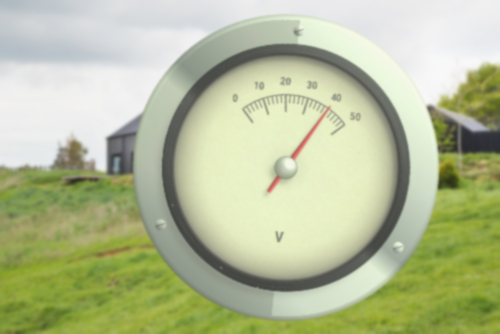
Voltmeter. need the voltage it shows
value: 40 V
